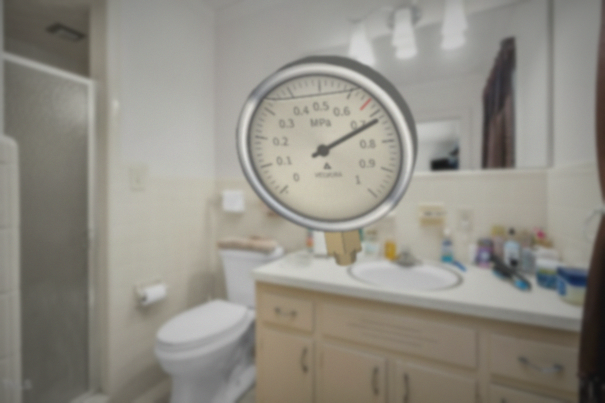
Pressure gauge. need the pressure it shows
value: 0.72 MPa
